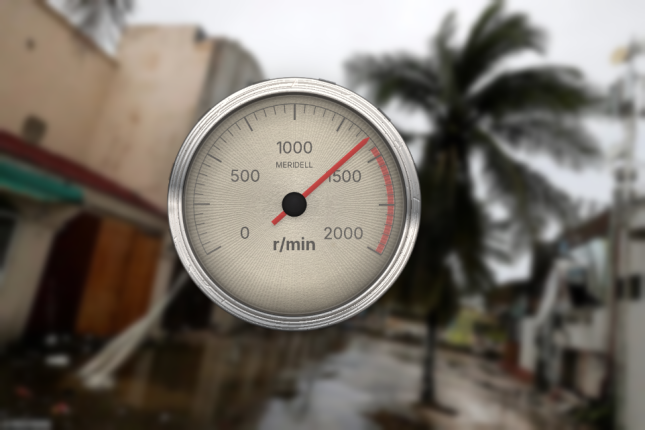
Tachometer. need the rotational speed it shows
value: 1400 rpm
